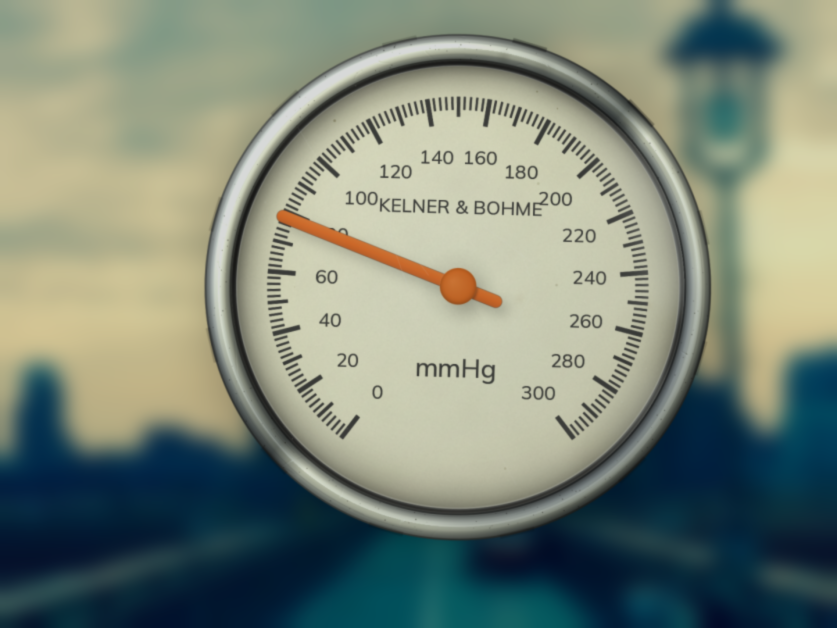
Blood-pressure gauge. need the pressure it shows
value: 78 mmHg
